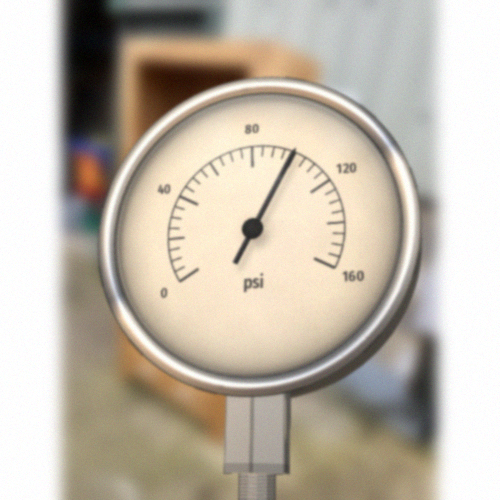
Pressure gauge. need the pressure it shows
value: 100 psi
